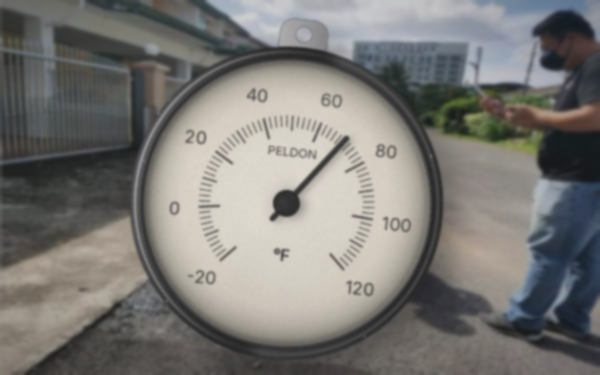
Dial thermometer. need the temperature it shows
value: 70 °F
